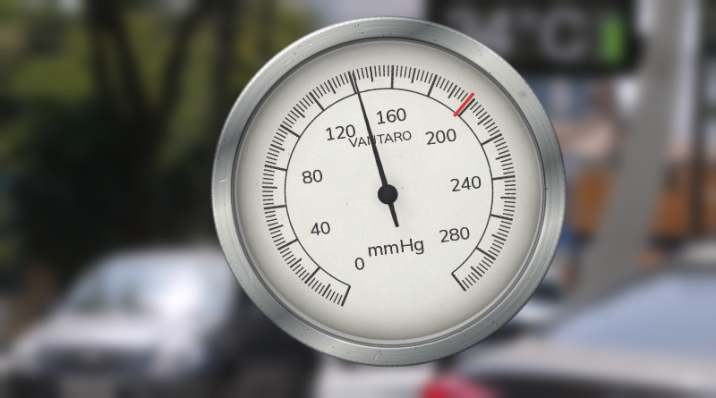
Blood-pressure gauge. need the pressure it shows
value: 142 mmHg
